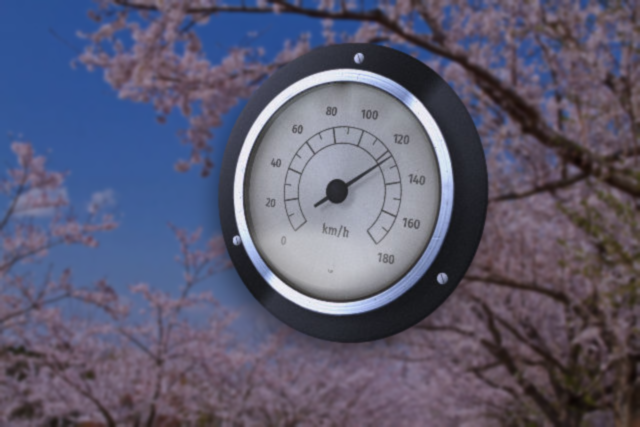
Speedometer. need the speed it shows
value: 125 km/h
